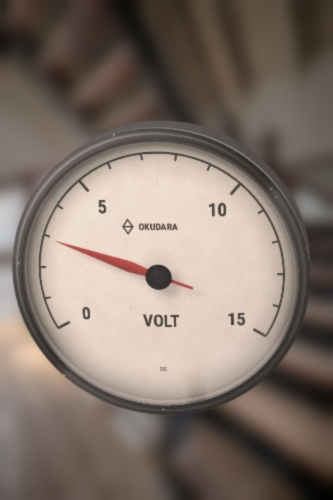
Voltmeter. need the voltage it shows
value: 3 V
